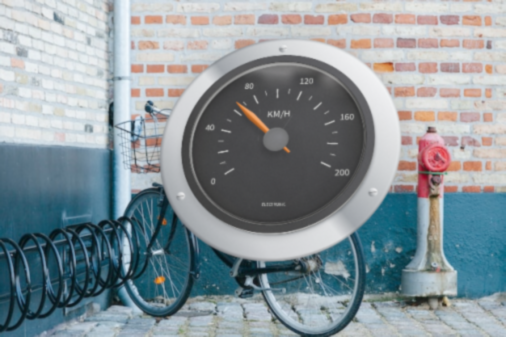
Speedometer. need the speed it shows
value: 65 km/h
